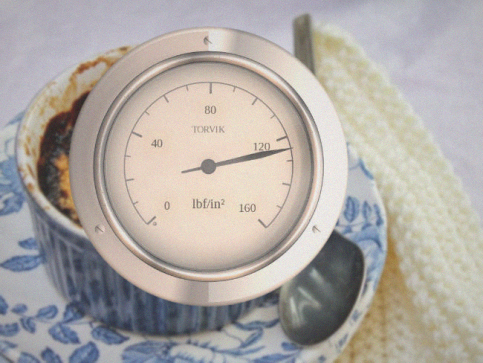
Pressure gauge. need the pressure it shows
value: 125 psi
